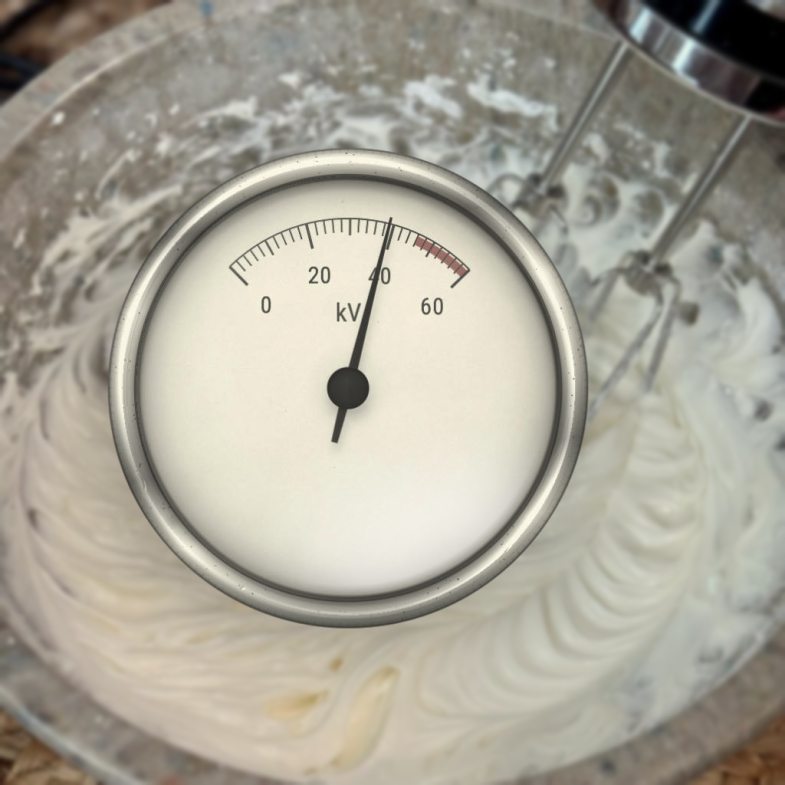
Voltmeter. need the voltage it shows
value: 39 kV
